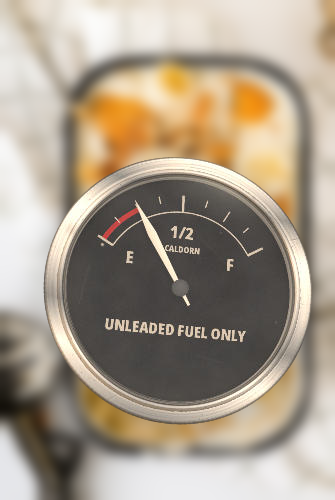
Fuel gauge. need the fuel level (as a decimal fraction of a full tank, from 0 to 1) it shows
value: 0.25
